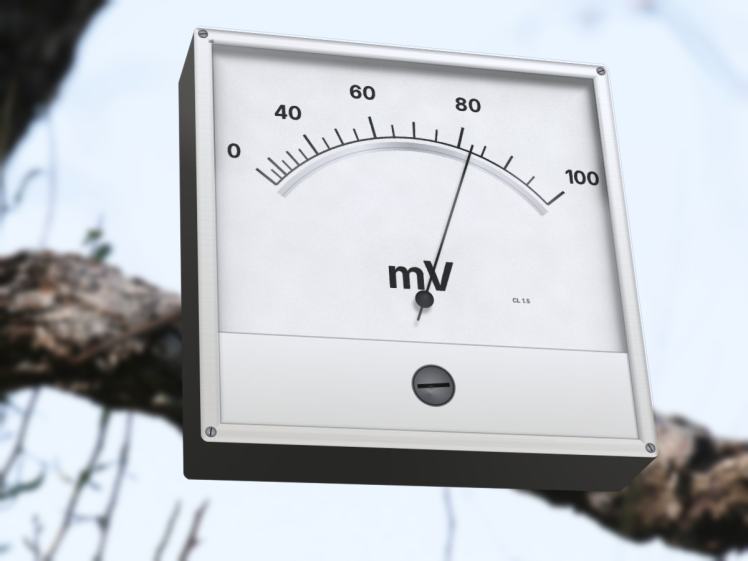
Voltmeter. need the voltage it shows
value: 82.5 mV
